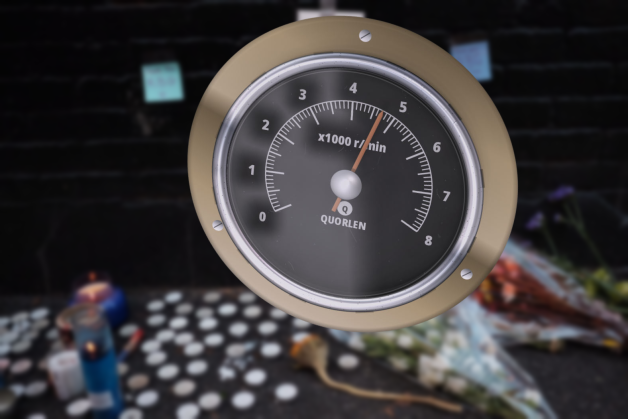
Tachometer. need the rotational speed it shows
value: 4700 rpm
